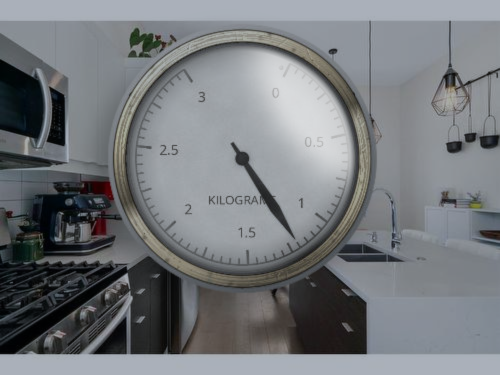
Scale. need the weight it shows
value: 1.2 kg
